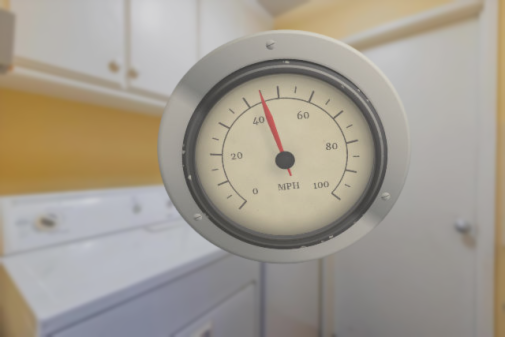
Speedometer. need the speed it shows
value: 45 mph
